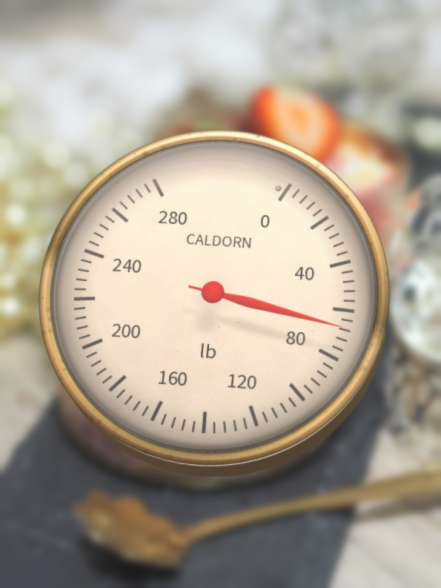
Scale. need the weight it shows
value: 68 lb
